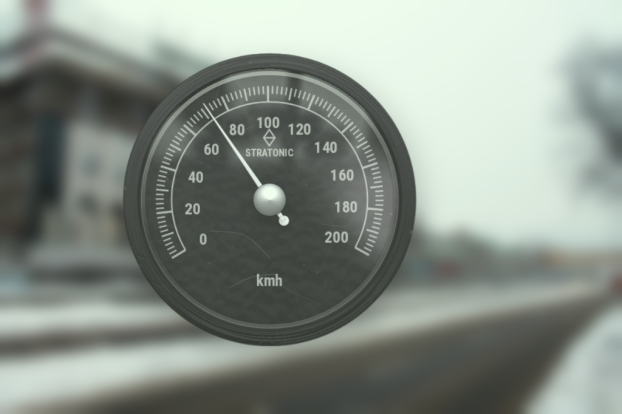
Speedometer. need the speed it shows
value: 72 km/h
